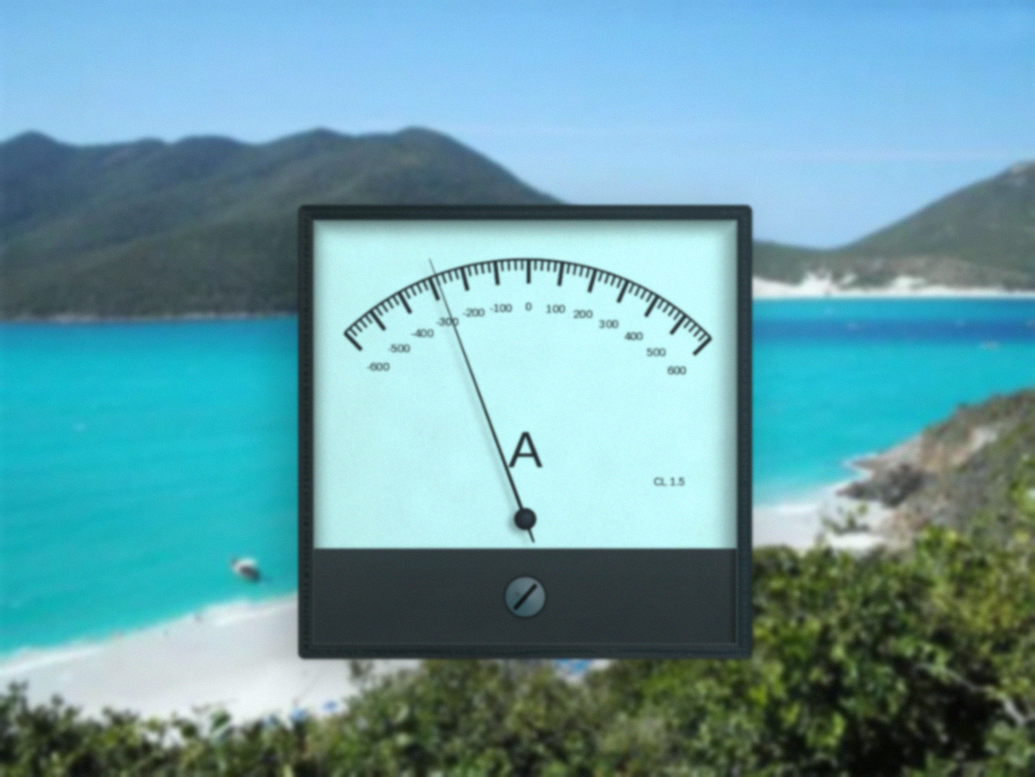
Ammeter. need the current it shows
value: -280 A
